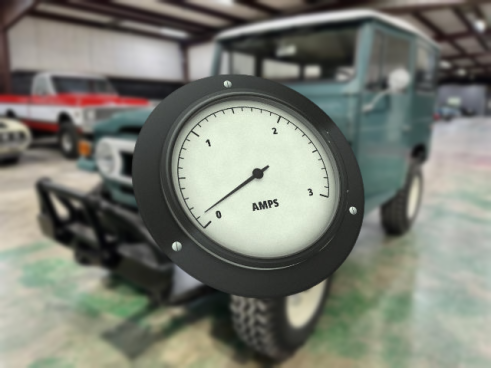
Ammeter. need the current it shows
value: 0.1 A
